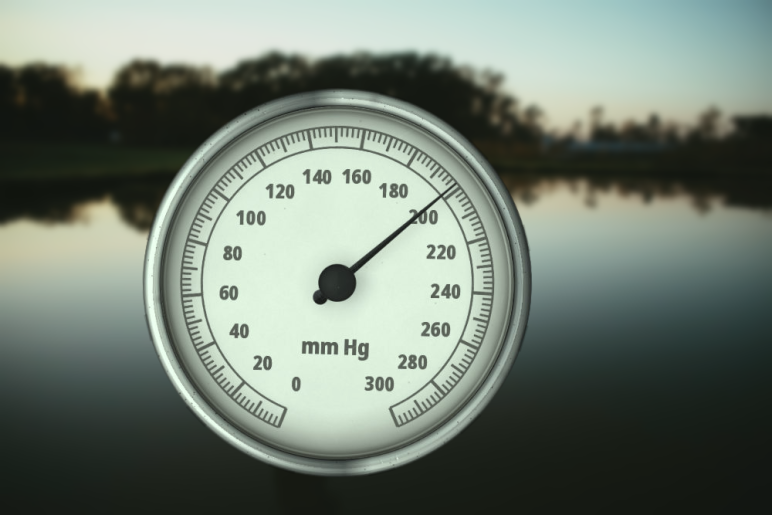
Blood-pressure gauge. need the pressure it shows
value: 198 mmHg
